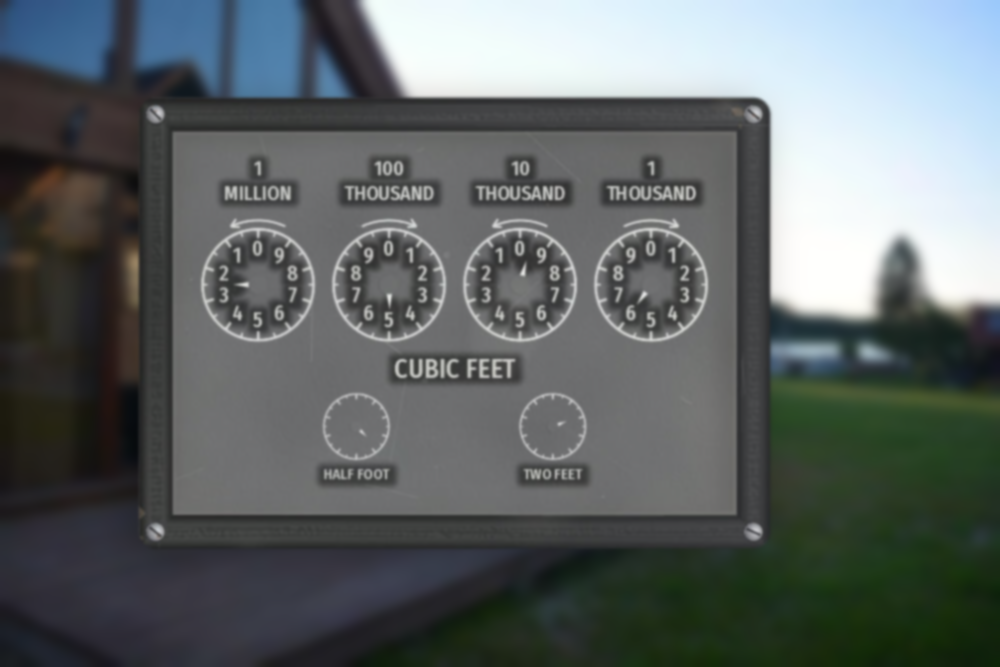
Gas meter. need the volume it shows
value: 249600 ft³
